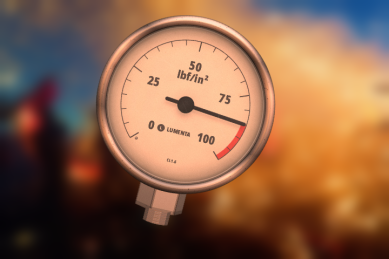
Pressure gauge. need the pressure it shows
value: 85 psi
